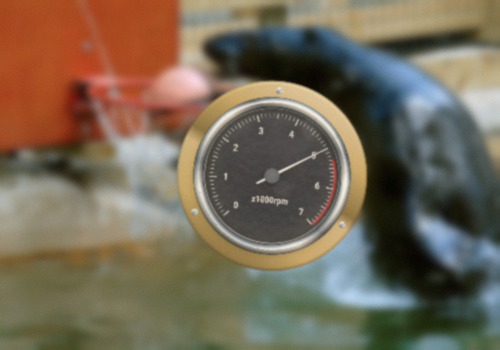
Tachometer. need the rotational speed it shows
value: 5000 rpm
